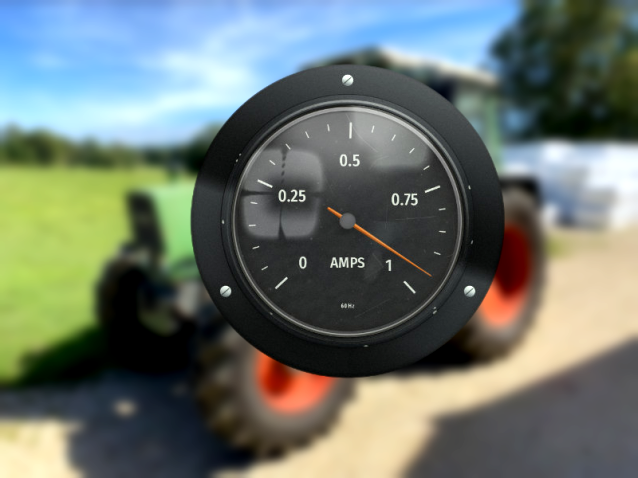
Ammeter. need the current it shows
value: 0.95 A
